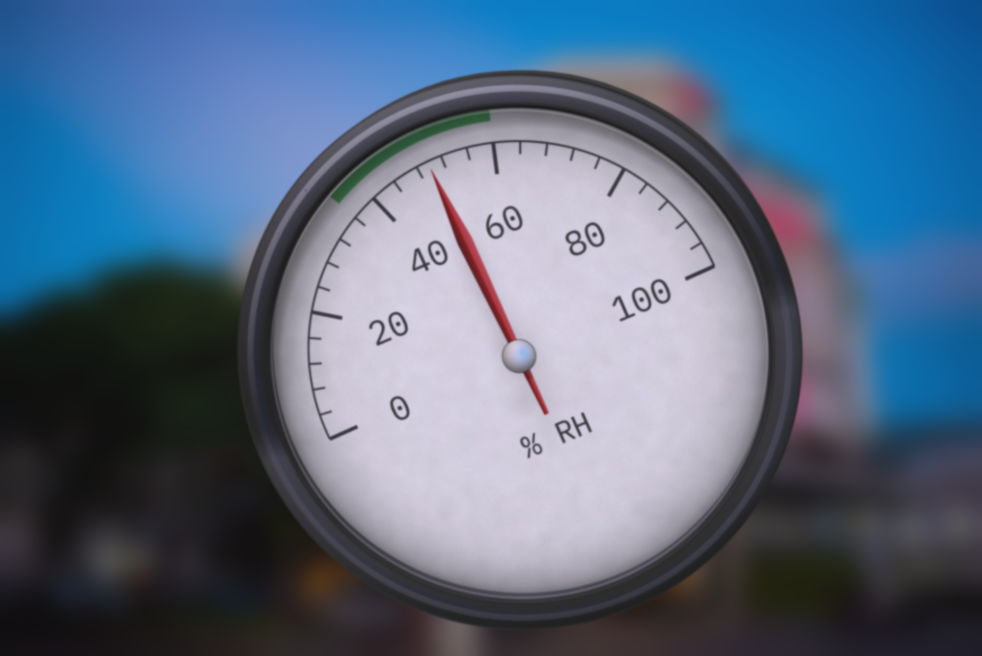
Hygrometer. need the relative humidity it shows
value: 50 %
